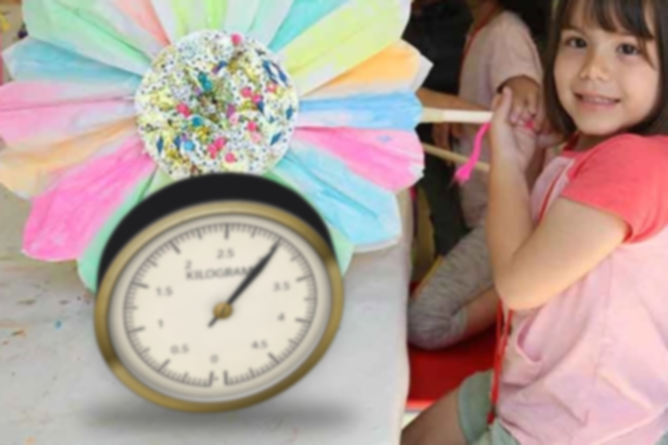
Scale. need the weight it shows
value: 3 kg
